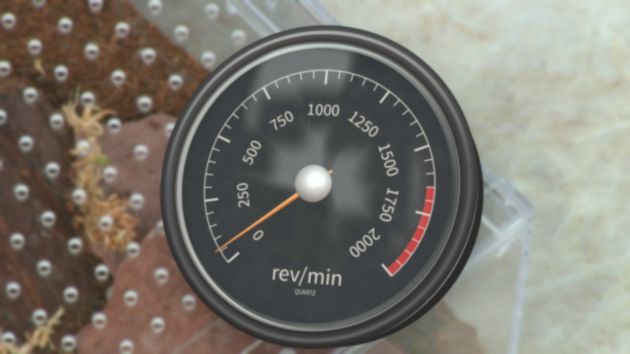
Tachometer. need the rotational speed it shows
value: 50 rpm
